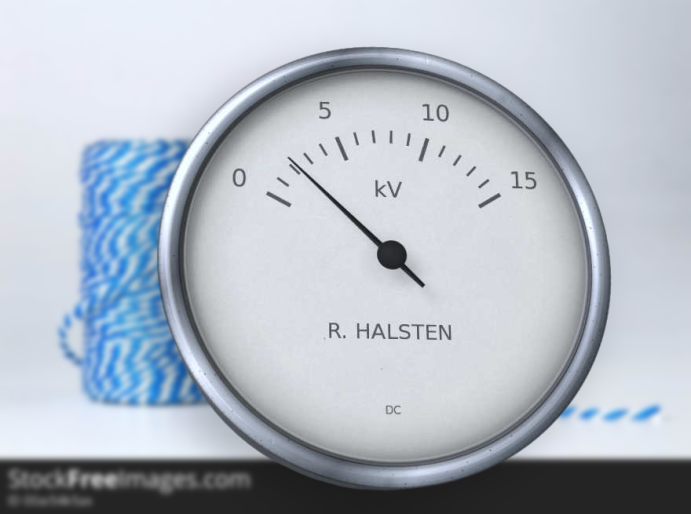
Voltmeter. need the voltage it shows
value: 2 kV
